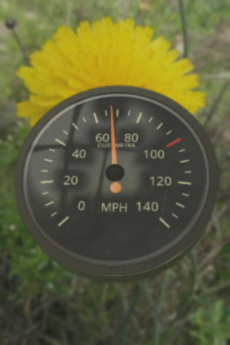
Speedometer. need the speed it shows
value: 67.5 mph
